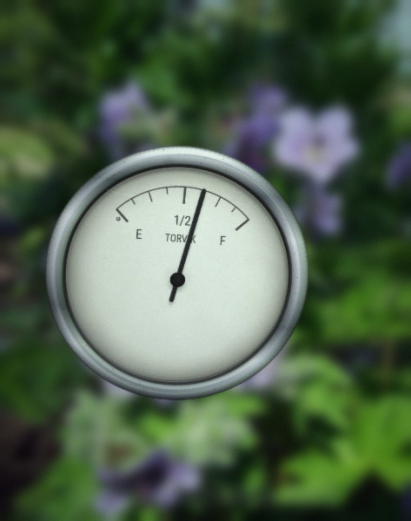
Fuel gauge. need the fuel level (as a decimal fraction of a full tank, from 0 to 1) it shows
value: 0.625
